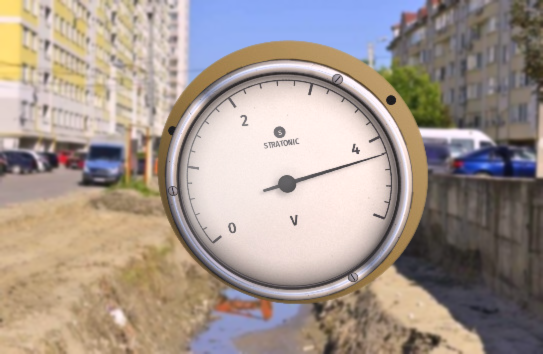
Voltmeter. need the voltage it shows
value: 4.2 V
